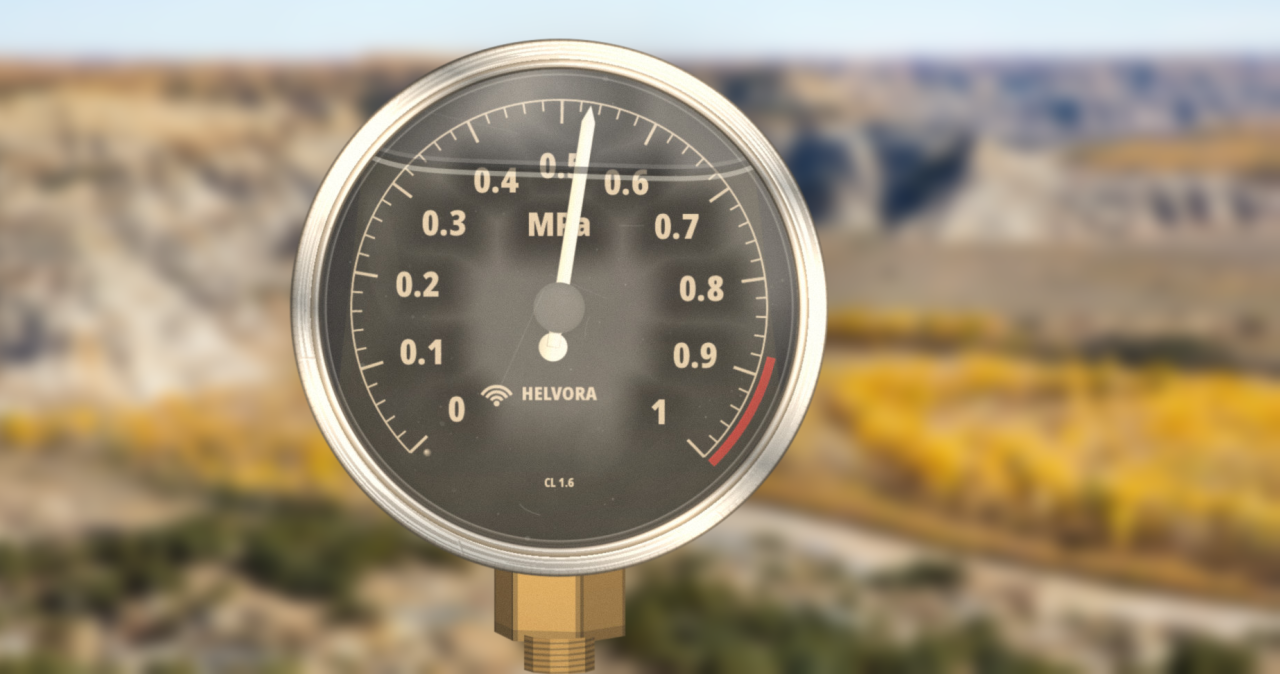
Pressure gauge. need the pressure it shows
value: 0.53 MPa
